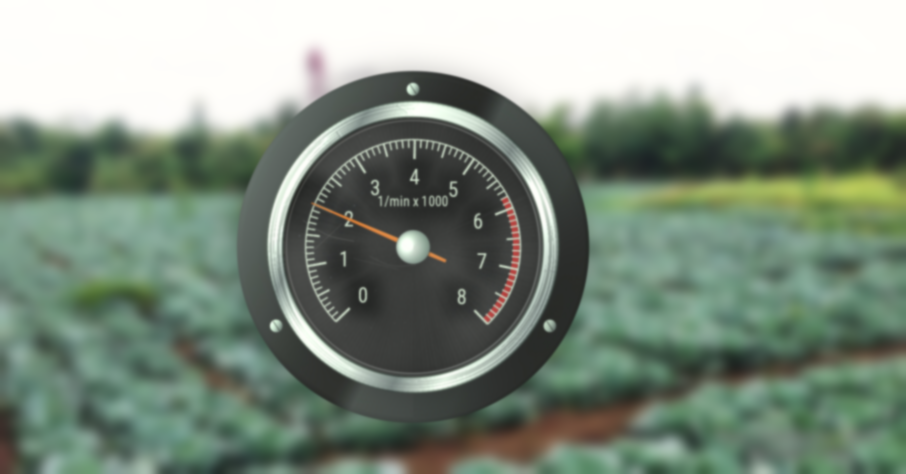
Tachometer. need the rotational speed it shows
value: 2000 rpm
